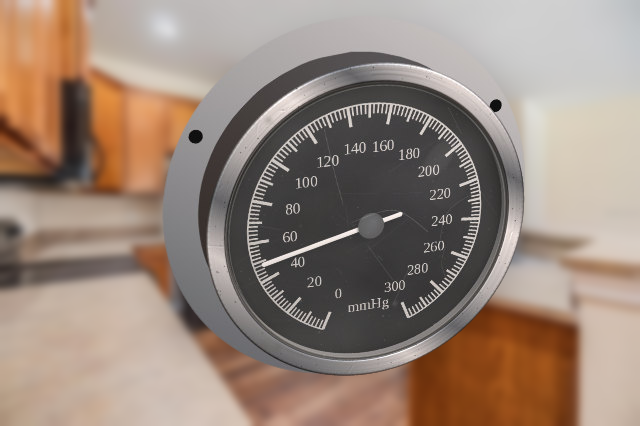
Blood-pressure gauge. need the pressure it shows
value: 50 mmHg
